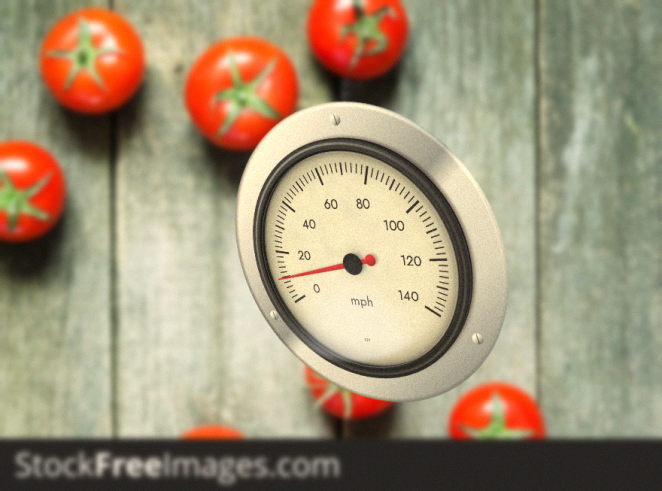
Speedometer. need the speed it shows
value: 10 mph
